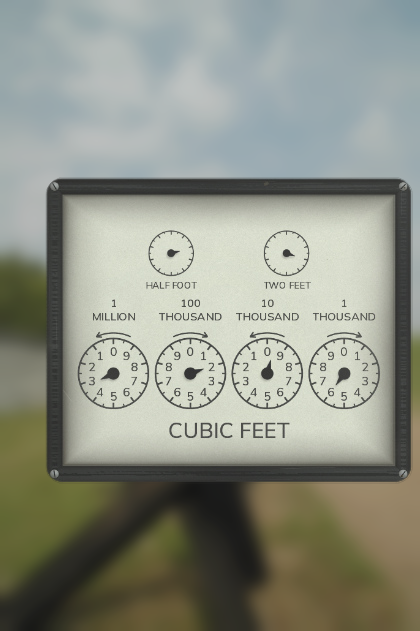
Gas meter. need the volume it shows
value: 319600 ft³
